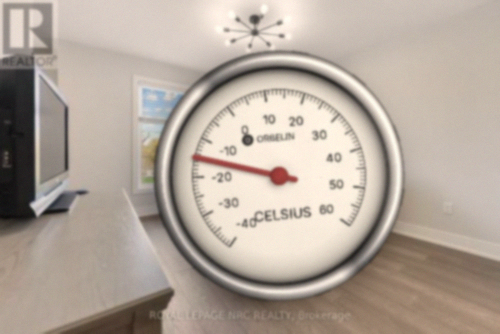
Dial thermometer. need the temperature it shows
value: -15 °C
